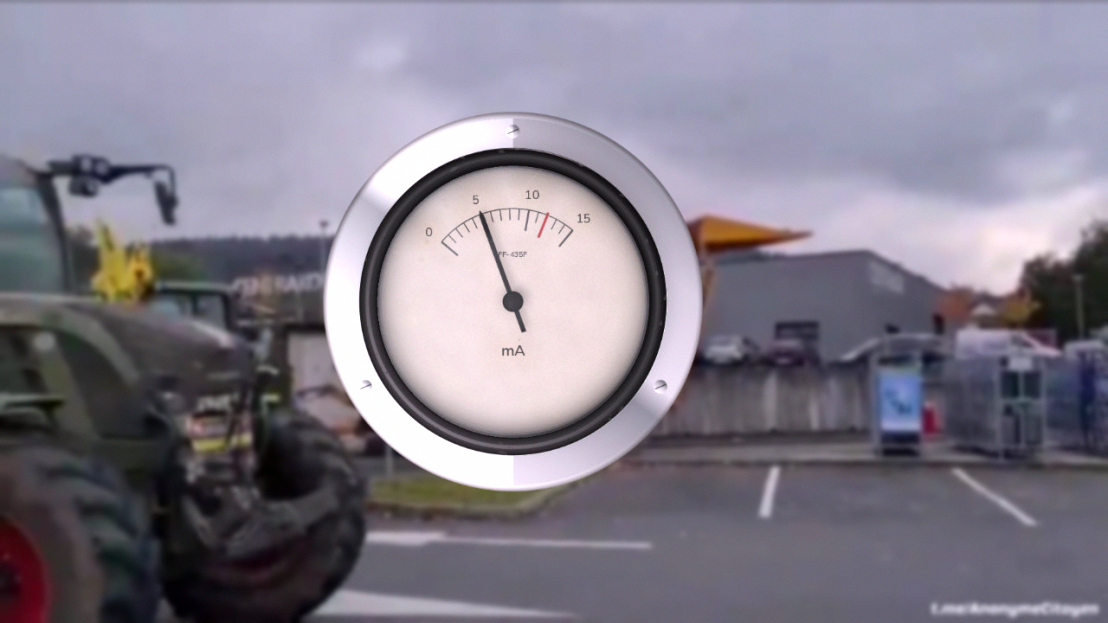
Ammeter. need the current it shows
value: 5 mA
